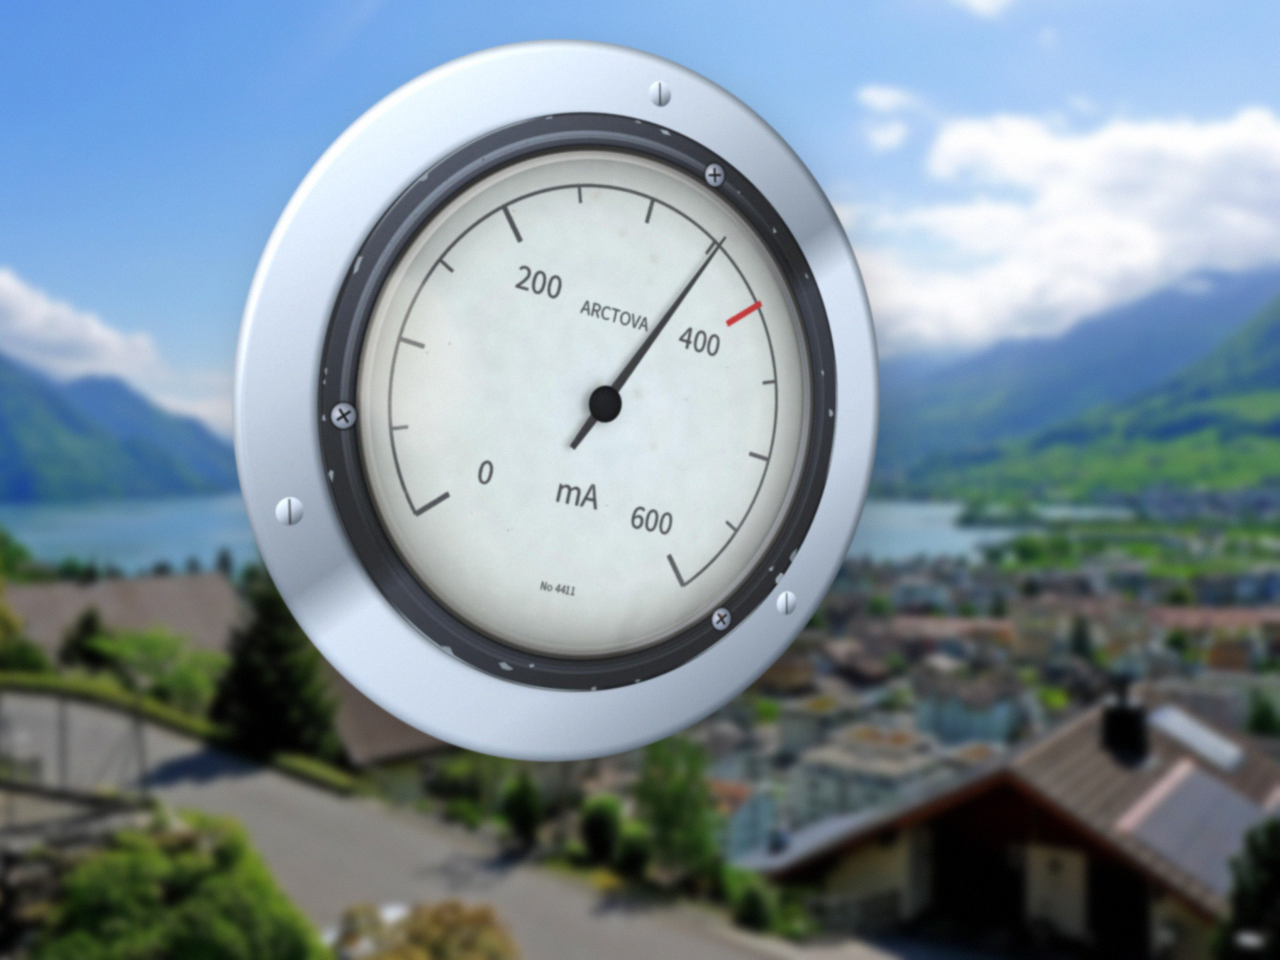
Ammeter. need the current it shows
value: 350 mA
